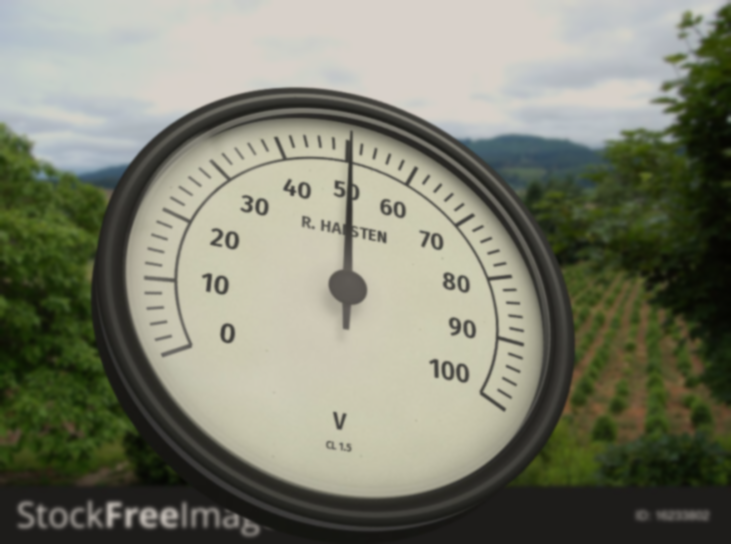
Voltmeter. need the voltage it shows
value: 50 V
